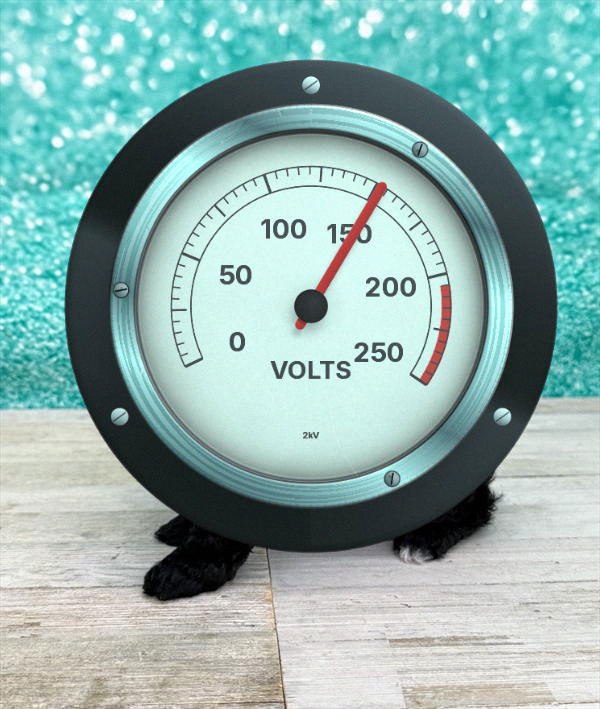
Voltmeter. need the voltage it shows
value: 152.5 V
